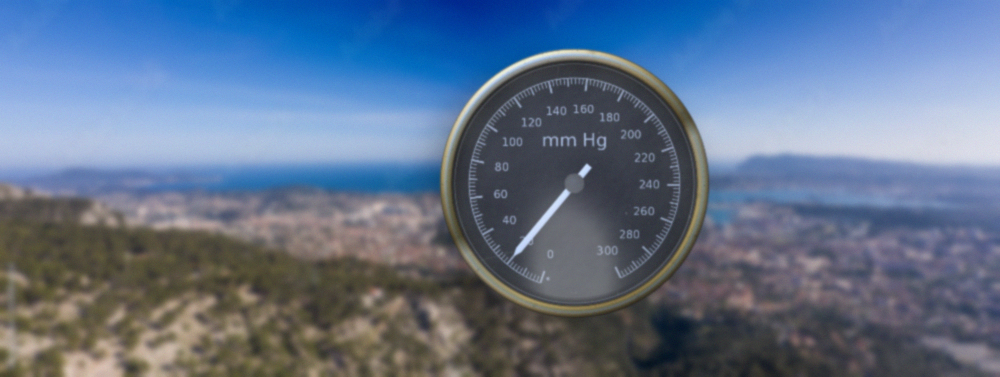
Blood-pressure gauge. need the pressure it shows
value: 20 mmHg
